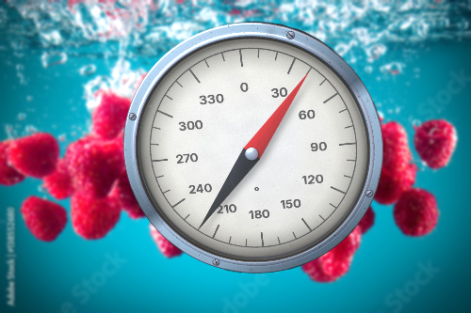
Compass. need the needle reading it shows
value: 40 °
